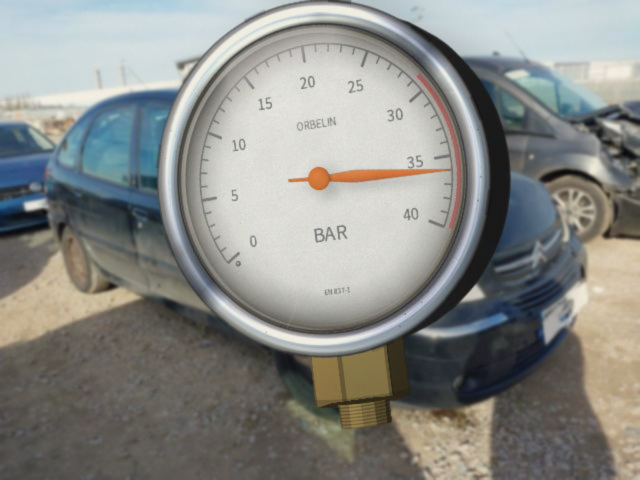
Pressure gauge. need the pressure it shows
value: 36 bar
